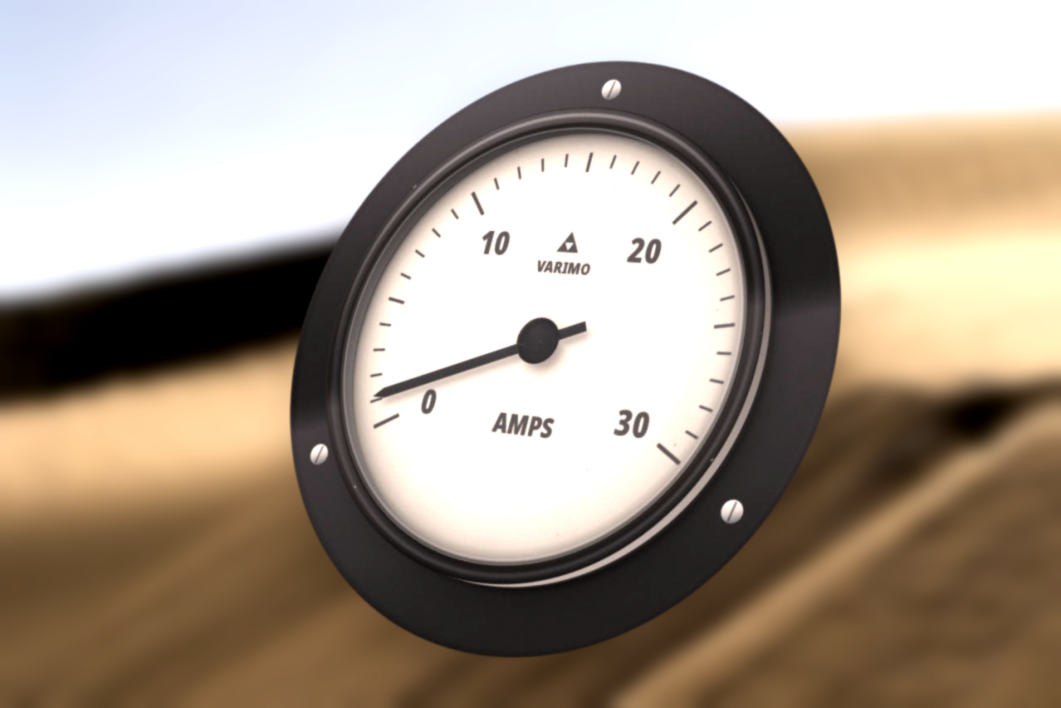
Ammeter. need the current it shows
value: 1 A
